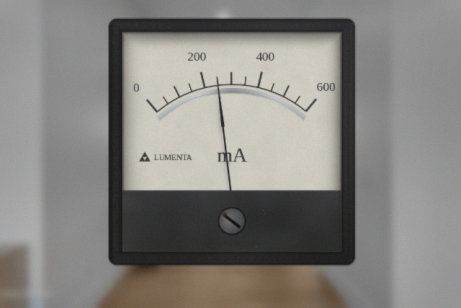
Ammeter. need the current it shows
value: 250 mA
